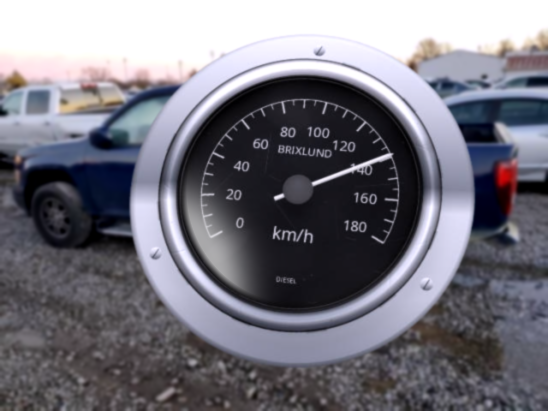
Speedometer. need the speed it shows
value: 140 km/h
